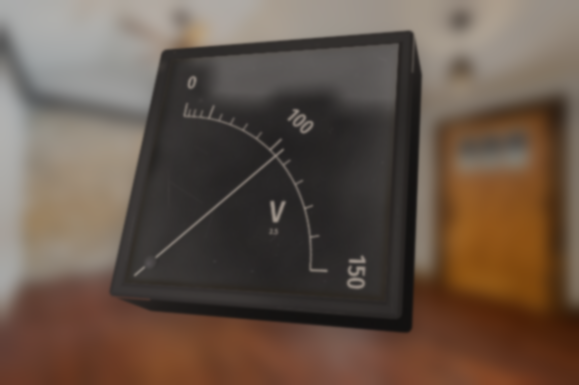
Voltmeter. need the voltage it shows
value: 105 V
